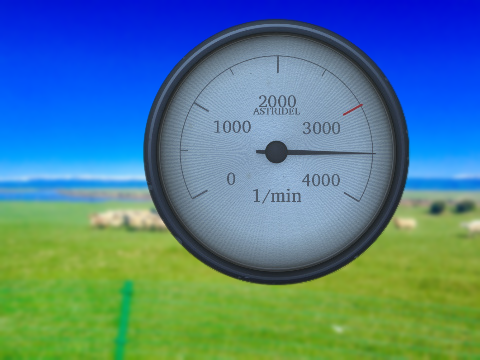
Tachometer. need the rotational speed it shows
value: 3500 rpm
